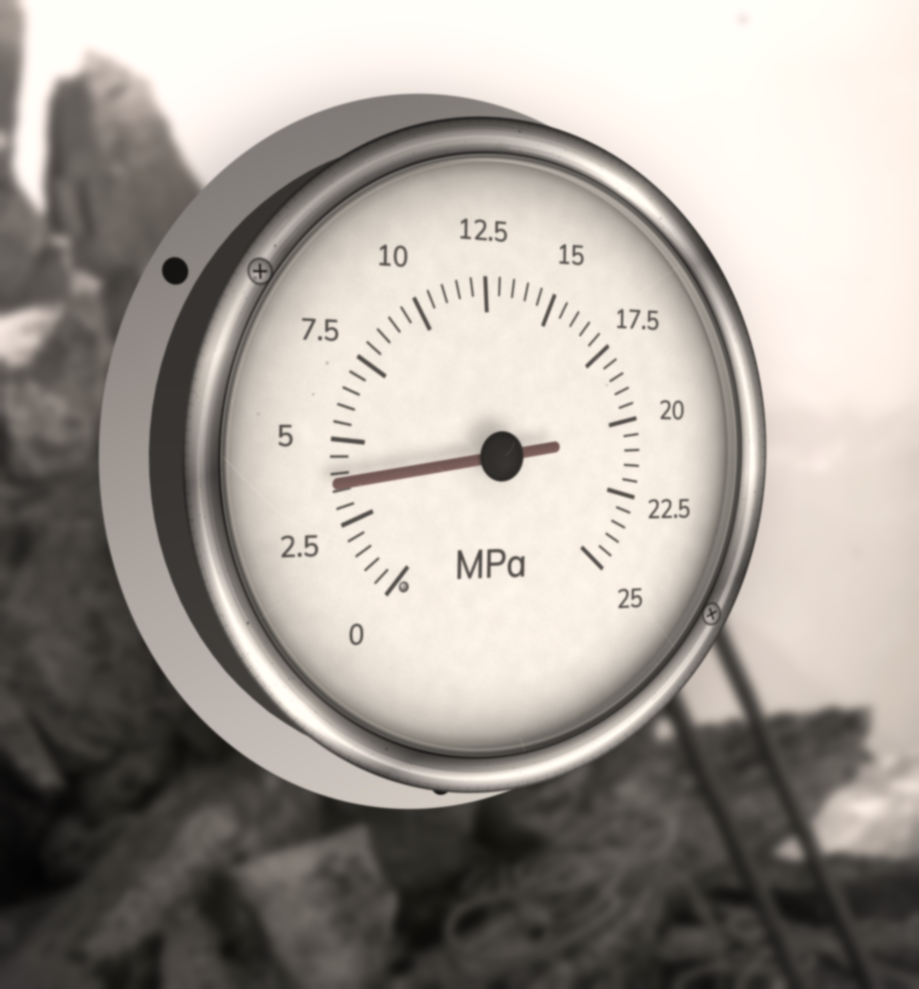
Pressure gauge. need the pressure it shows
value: 3.75 MPa
